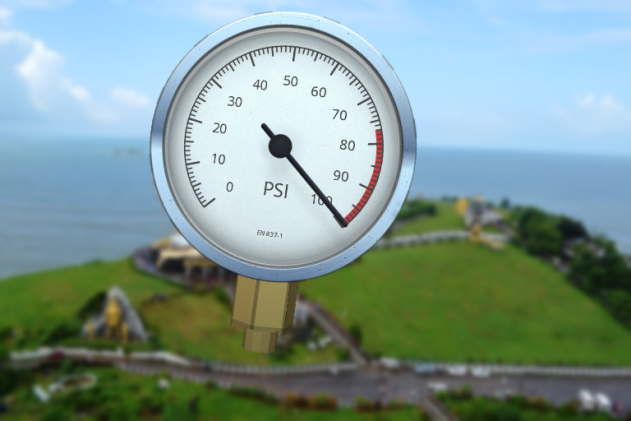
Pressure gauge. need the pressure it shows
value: 99 psi
